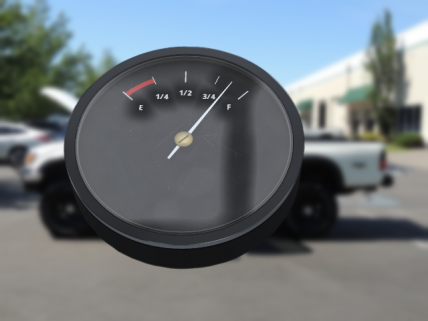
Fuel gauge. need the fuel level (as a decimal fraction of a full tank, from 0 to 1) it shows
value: 0.875
